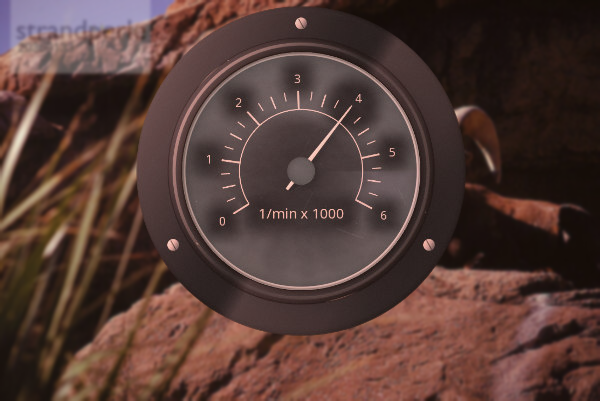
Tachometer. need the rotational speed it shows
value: 4000 rpm
